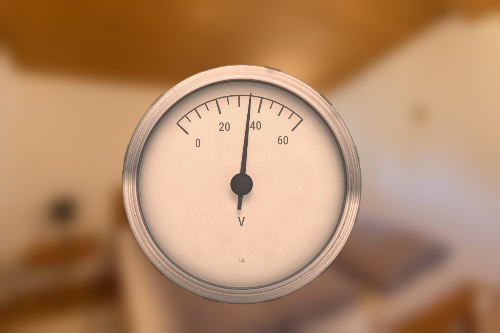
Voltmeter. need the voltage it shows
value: 35 V
